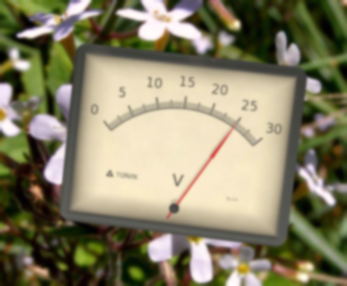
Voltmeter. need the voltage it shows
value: 25 V
